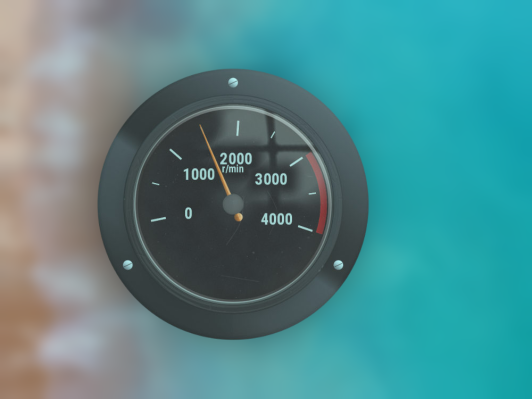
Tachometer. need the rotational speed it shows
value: 1500 rpm
